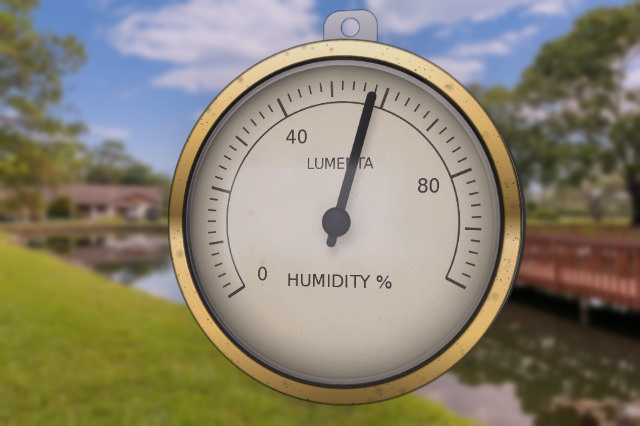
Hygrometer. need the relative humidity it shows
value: 58 %
